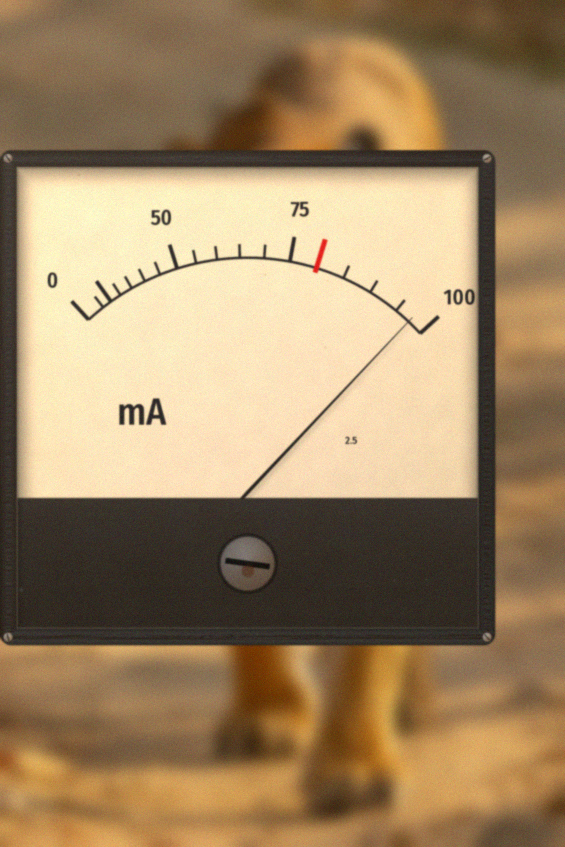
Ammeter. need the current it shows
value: 97.5 mA
